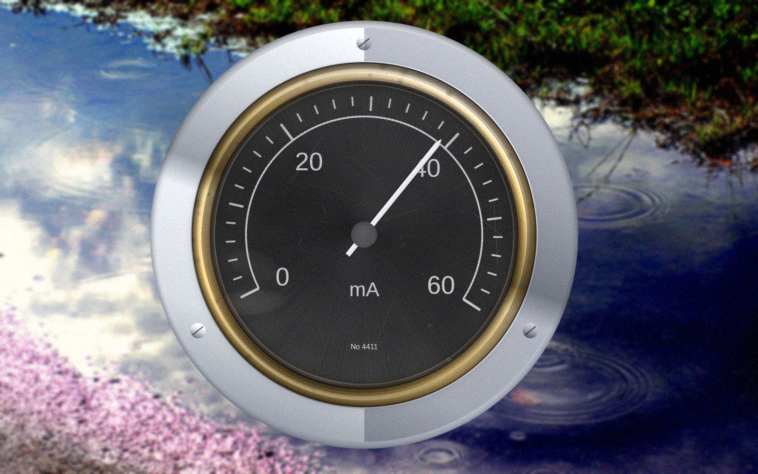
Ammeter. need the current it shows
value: 39 mA
